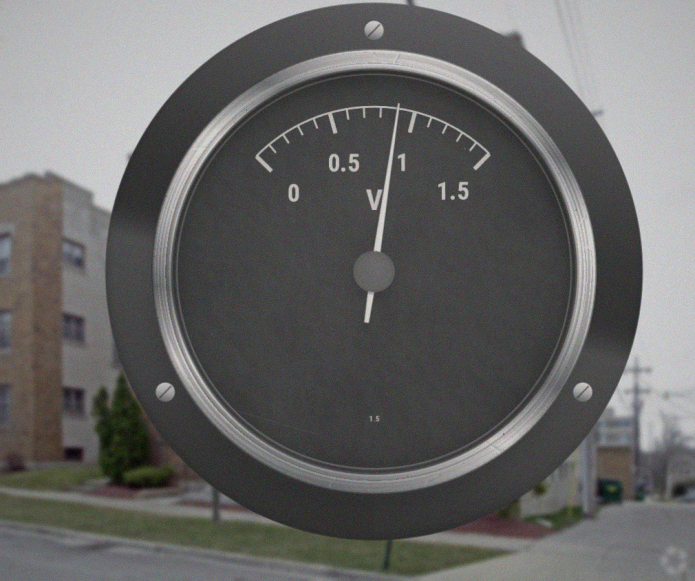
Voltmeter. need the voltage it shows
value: 0.9 V
